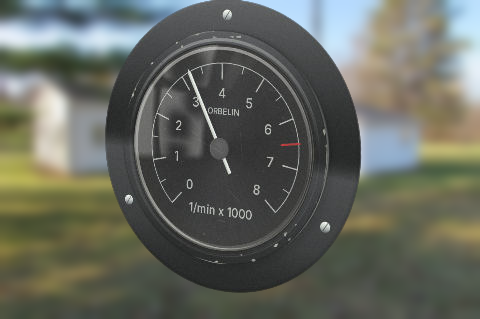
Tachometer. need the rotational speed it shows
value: 3250 rpm
